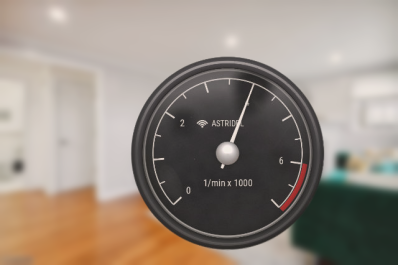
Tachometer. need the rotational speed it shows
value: 4000 rpm
